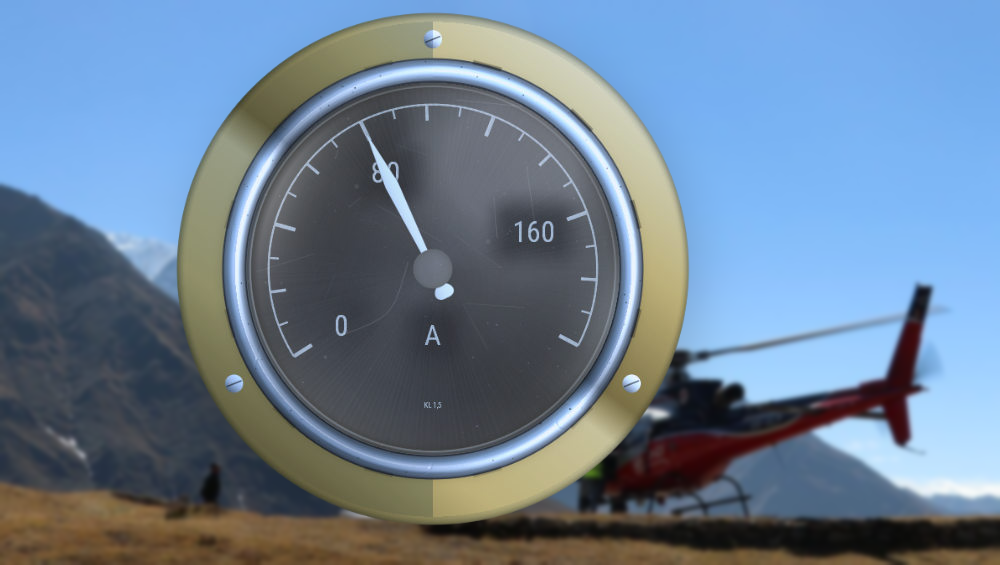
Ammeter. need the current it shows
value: 80 A
